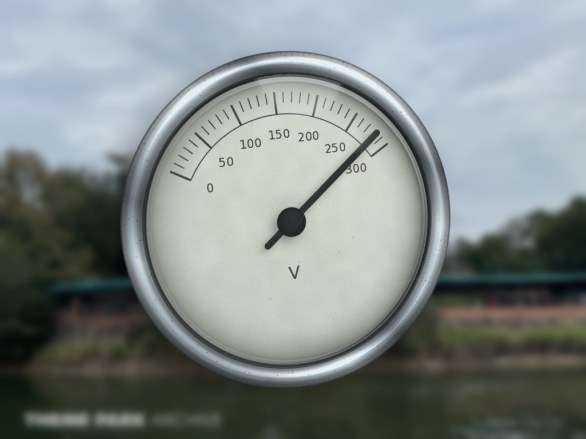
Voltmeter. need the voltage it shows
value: 280 V
